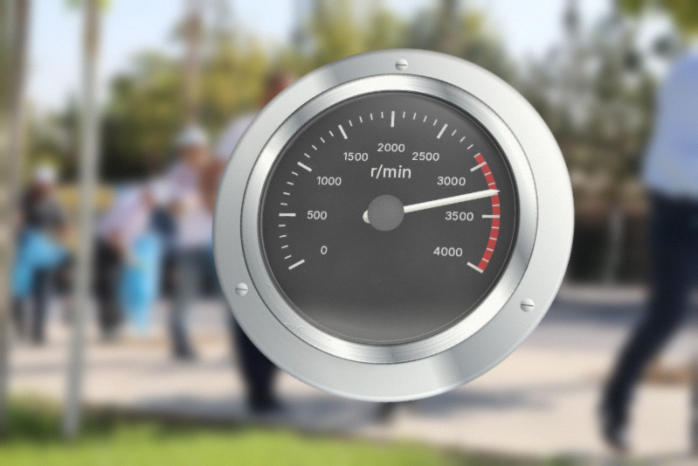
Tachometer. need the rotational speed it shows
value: 3300 rpm
